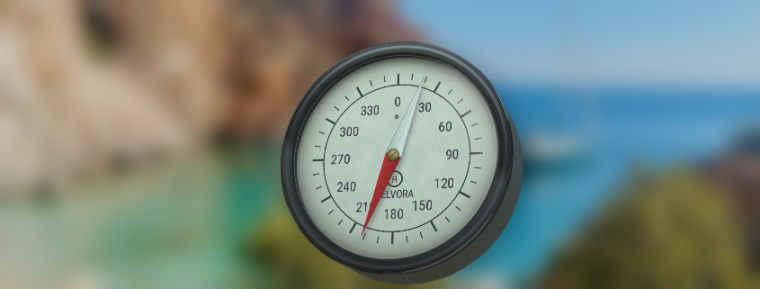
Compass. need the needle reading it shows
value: 200 °
